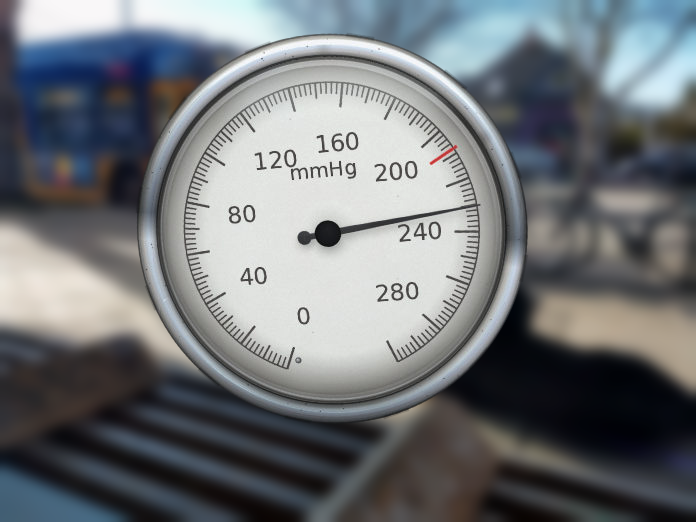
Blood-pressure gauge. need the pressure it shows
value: 230 mmHg
